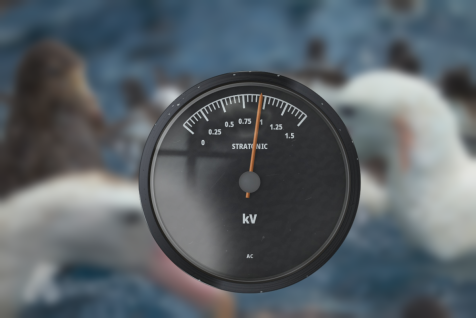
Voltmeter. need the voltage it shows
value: 0.95 kV
